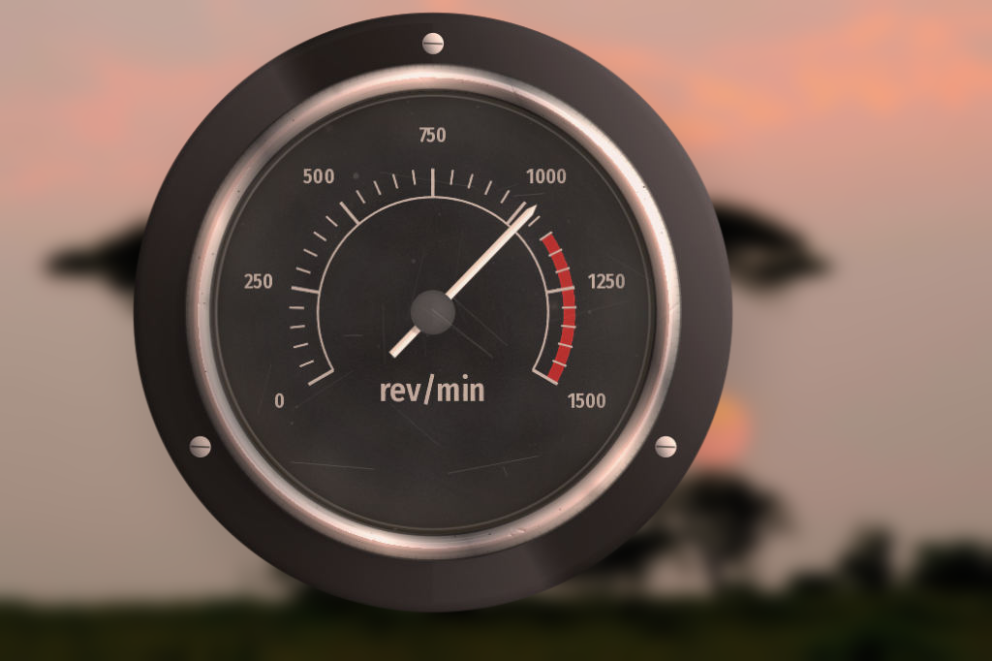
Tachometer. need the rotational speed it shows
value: 1025 rpm
